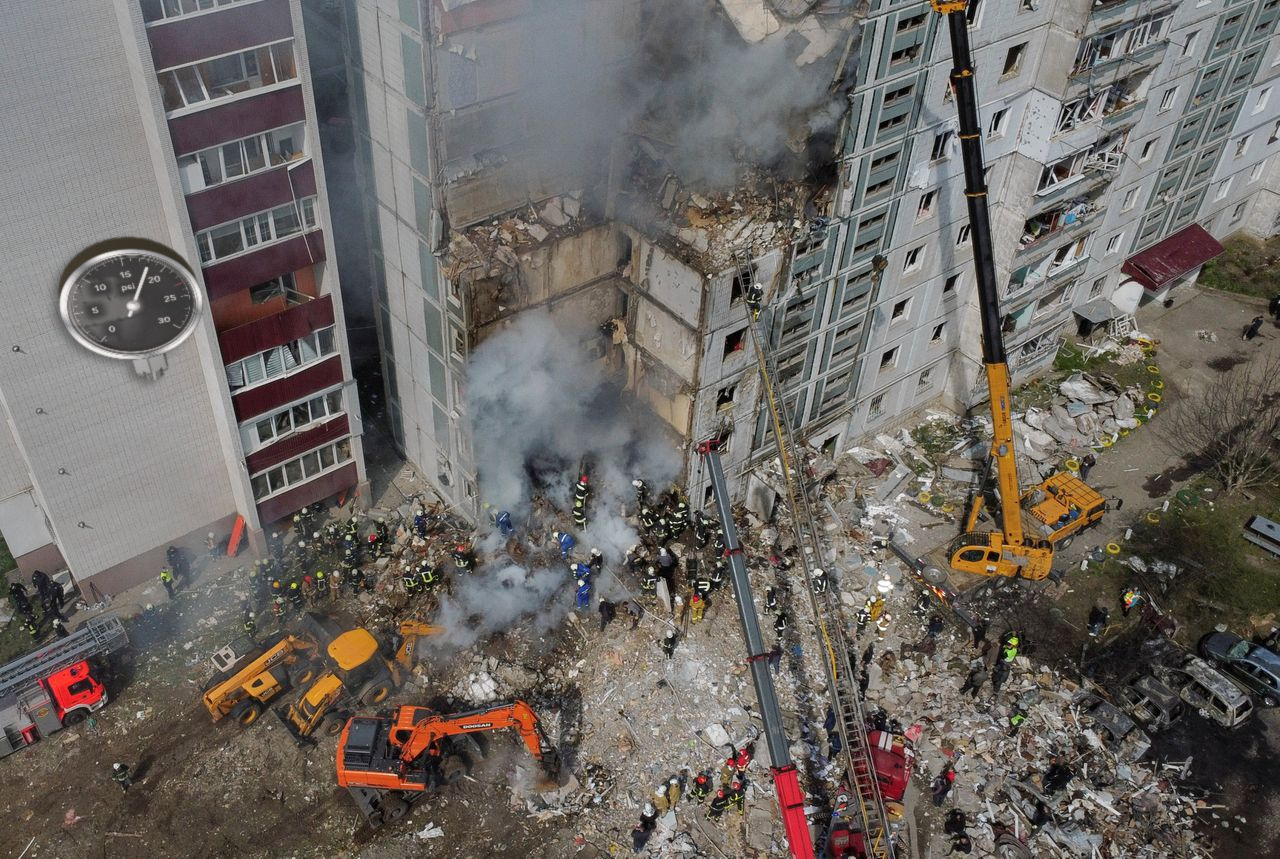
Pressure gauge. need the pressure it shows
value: 18 psi
